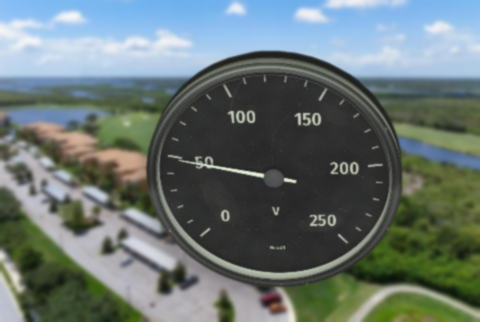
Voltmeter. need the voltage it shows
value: 50 V
